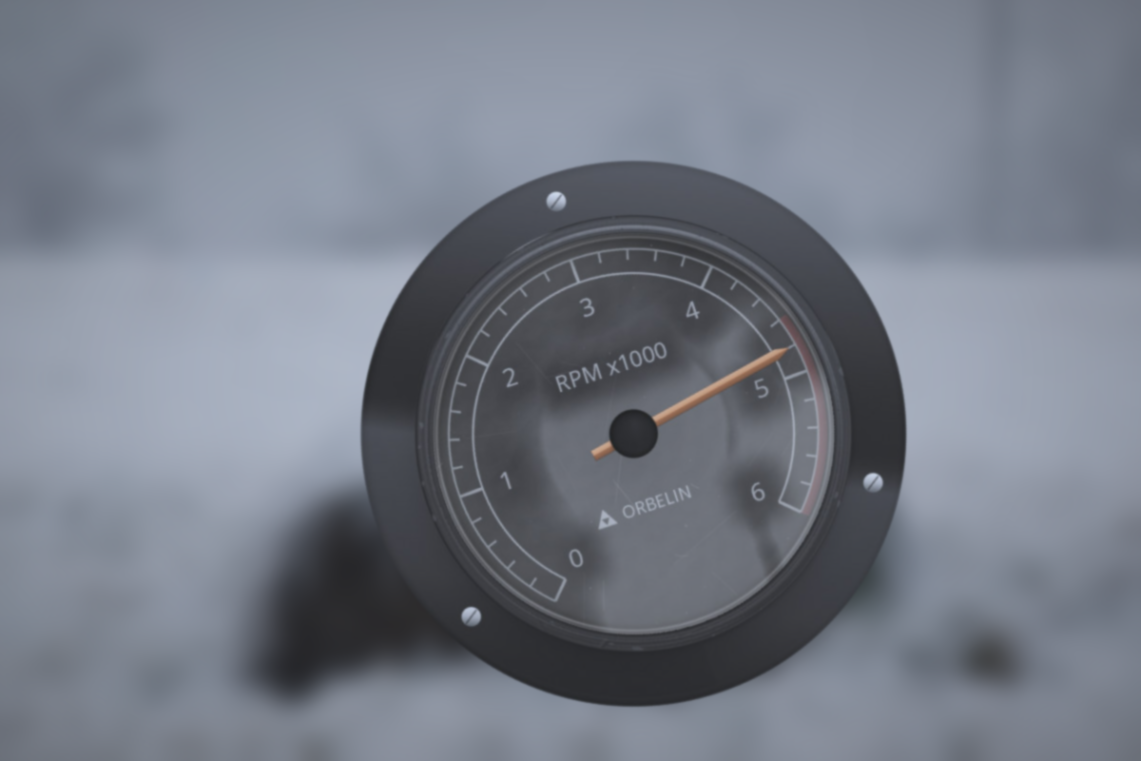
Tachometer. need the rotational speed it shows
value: 4800 rpm
